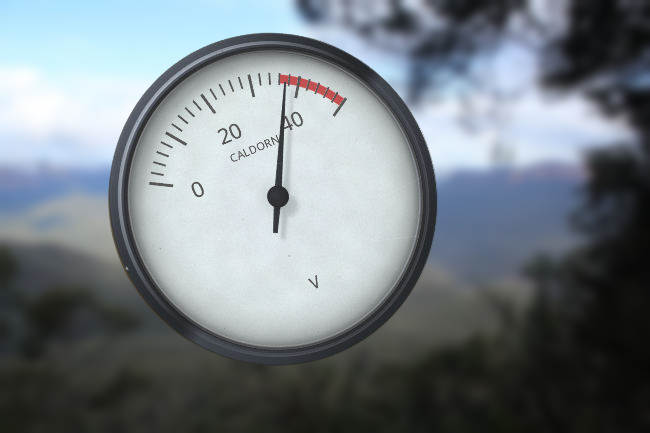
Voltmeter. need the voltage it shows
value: 37 V
